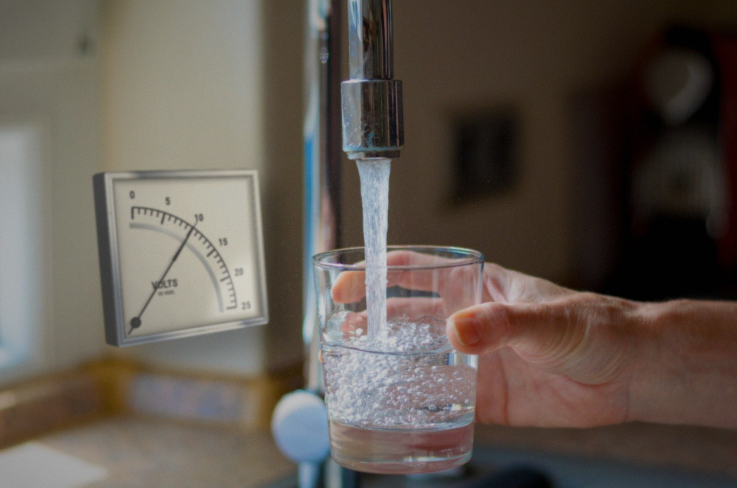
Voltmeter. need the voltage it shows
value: 10 V
